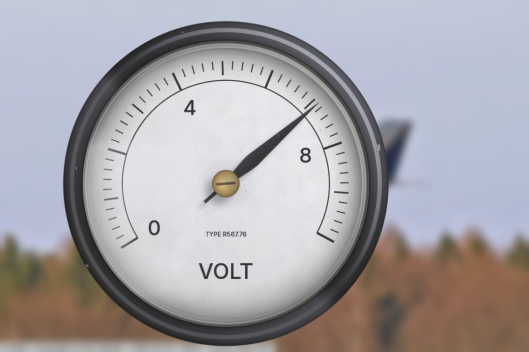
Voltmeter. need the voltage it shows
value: 7.1 V
